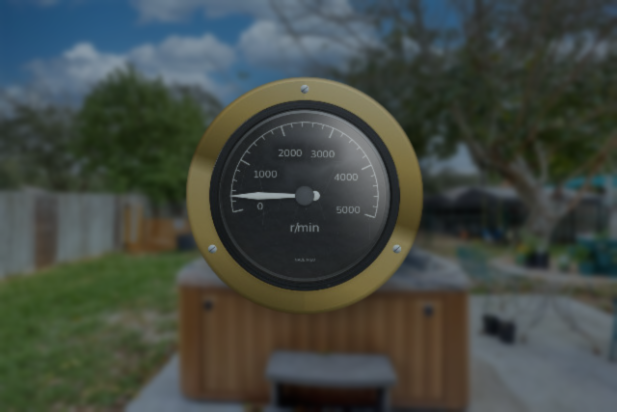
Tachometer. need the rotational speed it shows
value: 300 rpm
